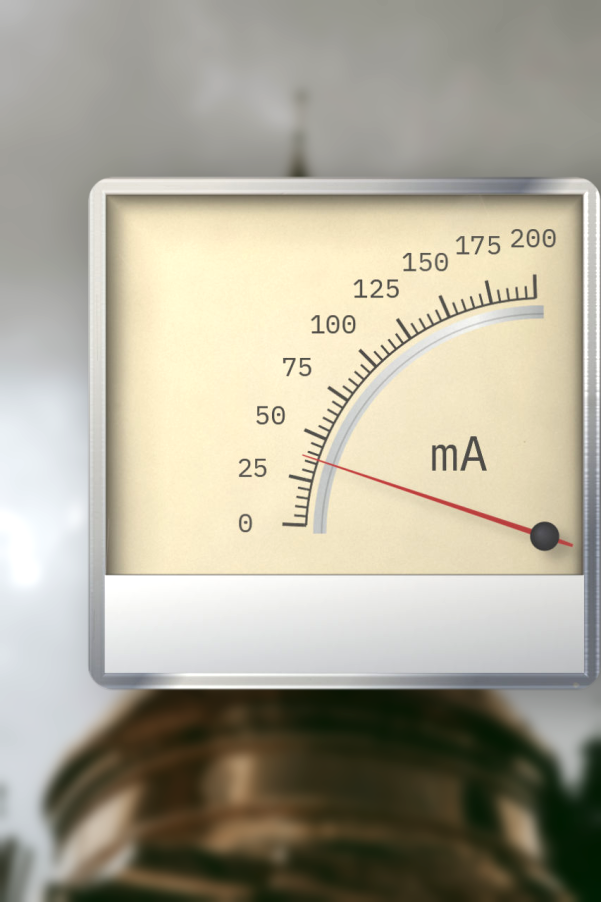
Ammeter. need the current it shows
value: 37.5 mA
